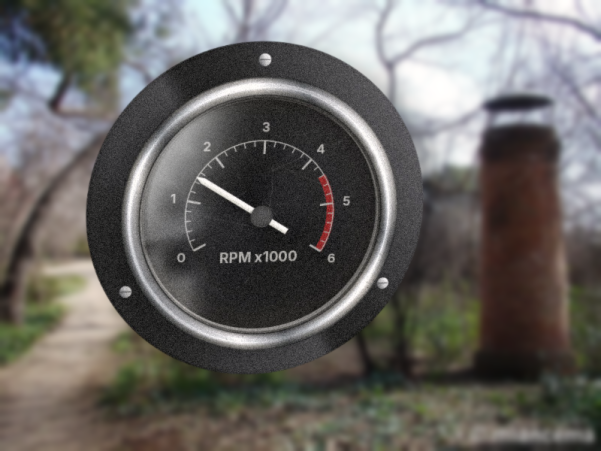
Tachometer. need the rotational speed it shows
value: 1500 rpm
